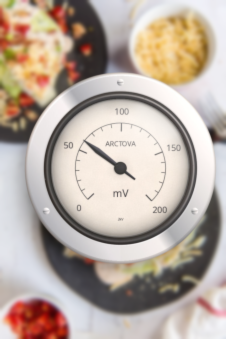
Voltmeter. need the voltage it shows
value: 60 mV
